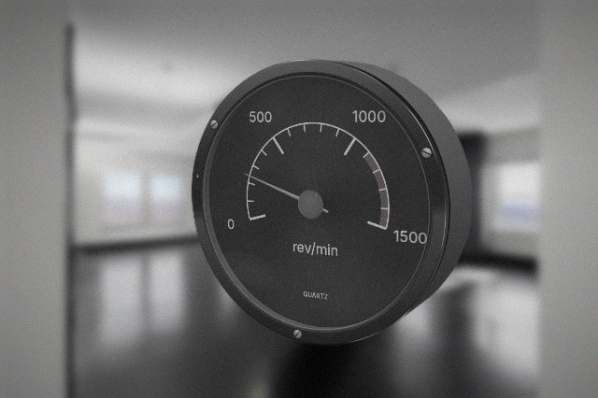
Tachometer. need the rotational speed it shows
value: 250 rpm
